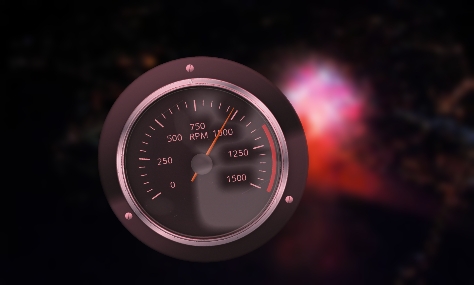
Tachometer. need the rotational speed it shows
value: 975 rpm
